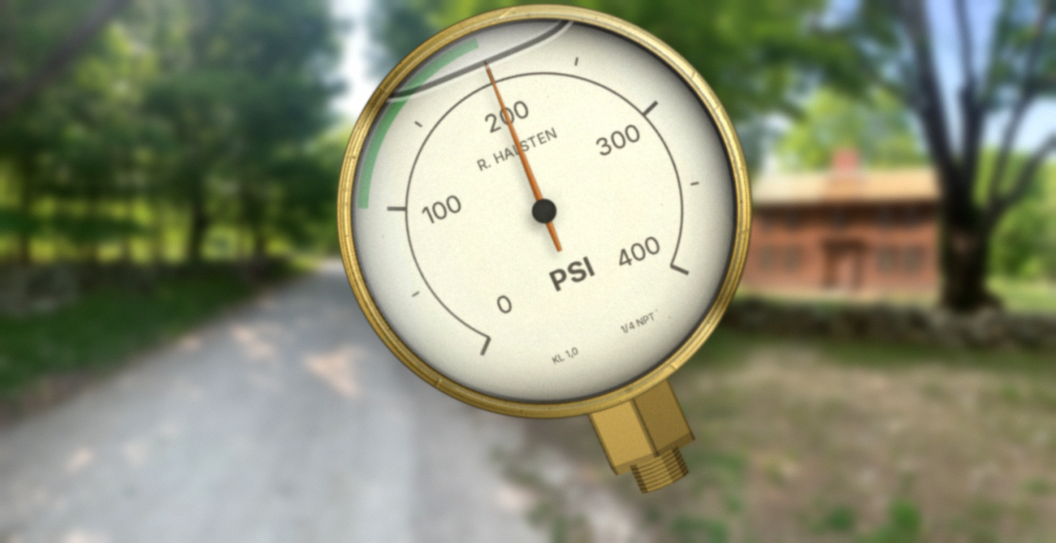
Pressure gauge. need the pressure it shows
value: 200 psi
